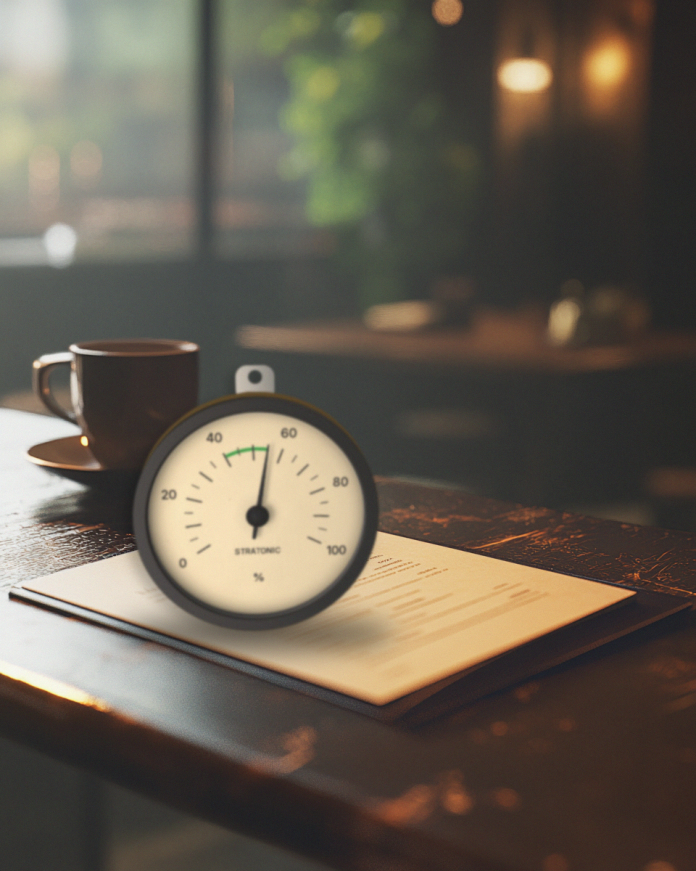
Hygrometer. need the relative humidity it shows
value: 55 %
